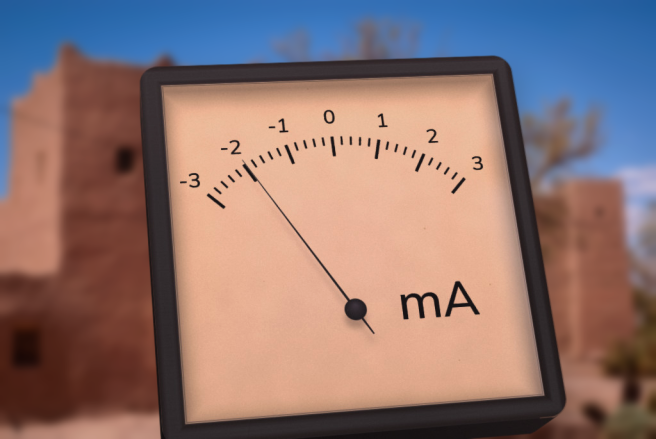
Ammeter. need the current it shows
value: -2 mA
